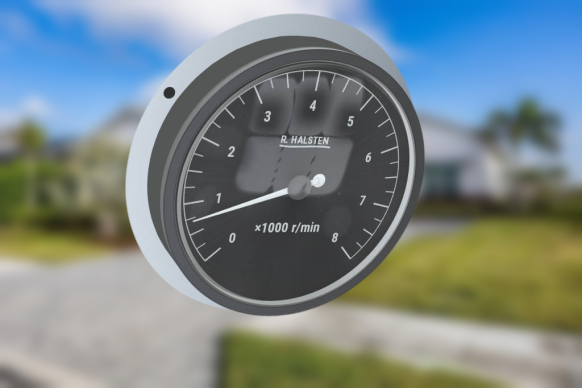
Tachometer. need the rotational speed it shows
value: 750 rpm
